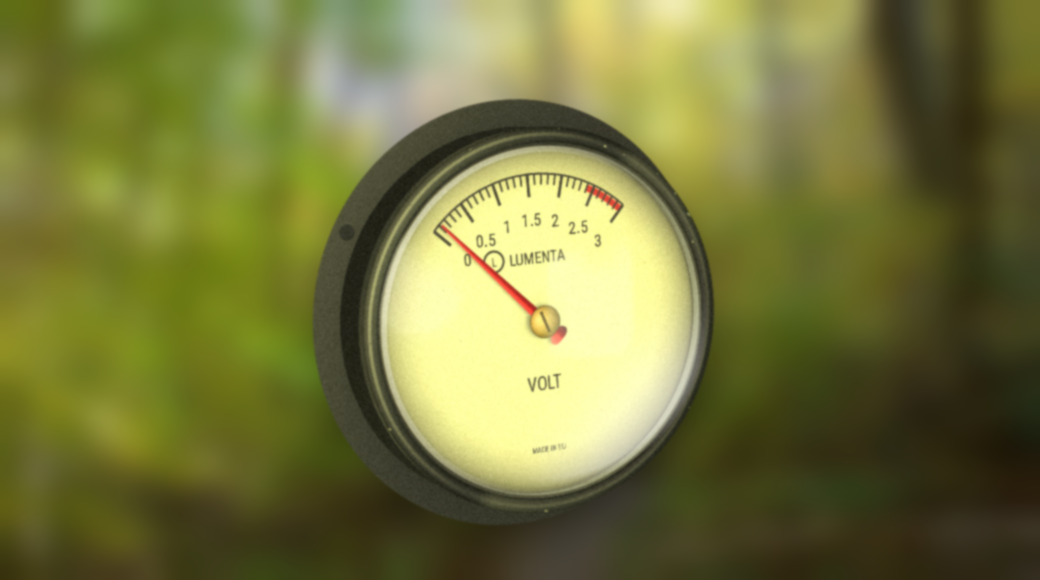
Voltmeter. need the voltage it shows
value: 0.1 V
